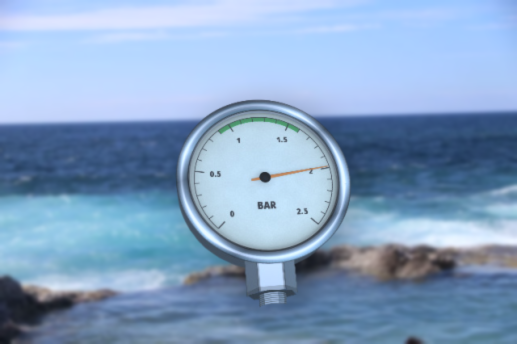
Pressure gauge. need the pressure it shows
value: 2 bar
